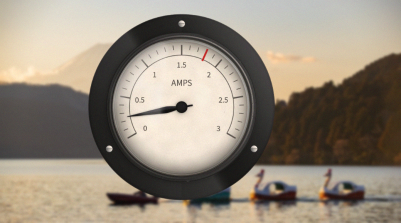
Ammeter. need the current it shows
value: 0.25 A
